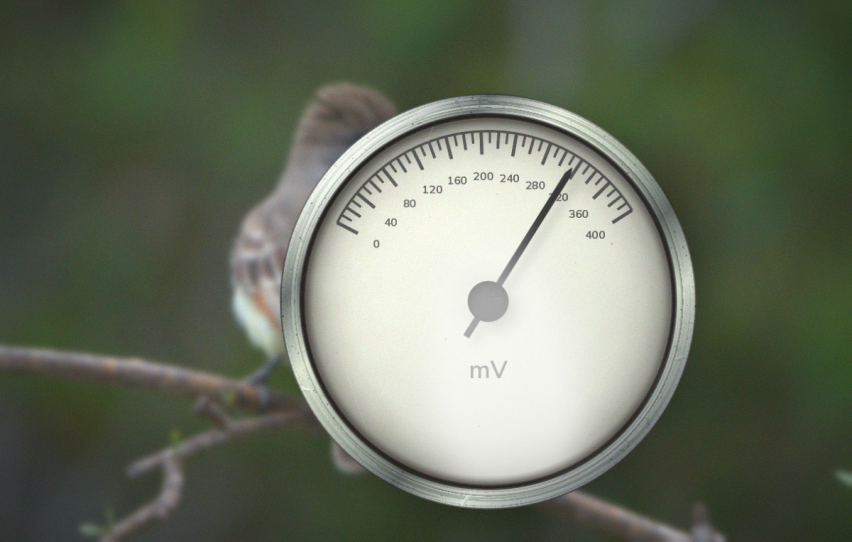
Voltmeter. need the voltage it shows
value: 315 mV
